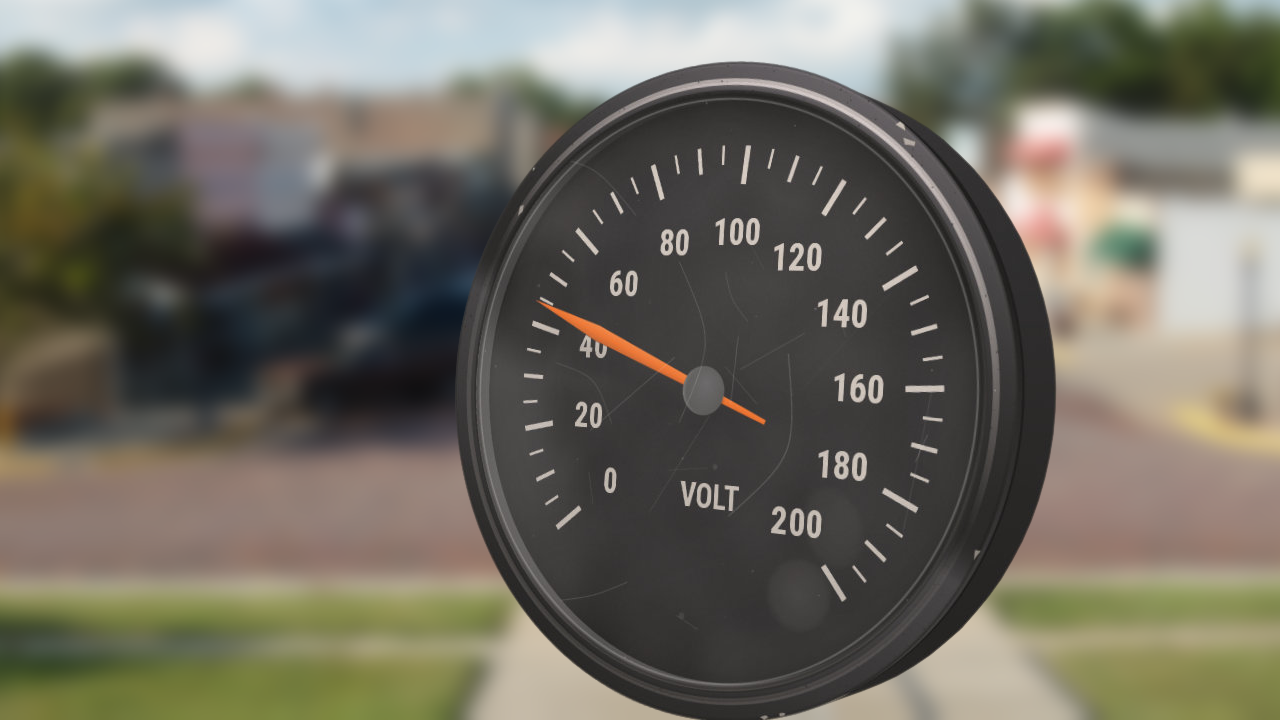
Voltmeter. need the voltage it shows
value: 45 V
